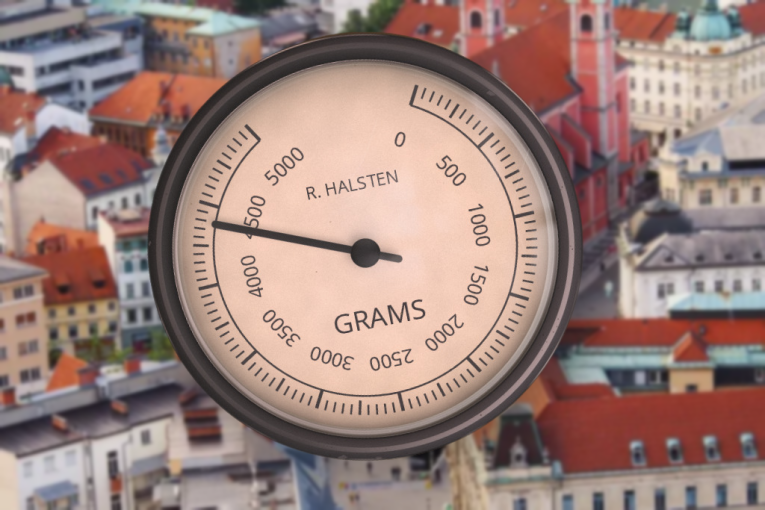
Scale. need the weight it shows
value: 4400 g
